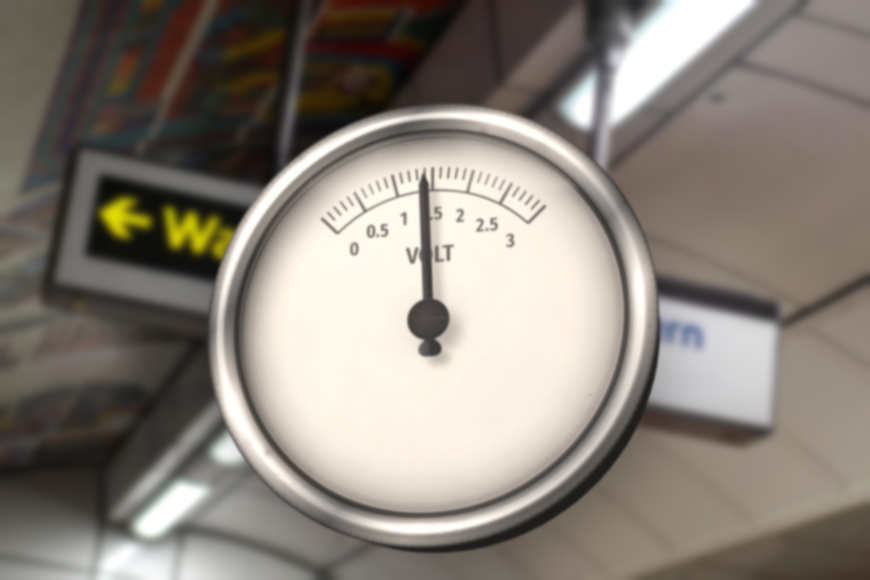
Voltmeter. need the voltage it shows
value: 1.4 V
